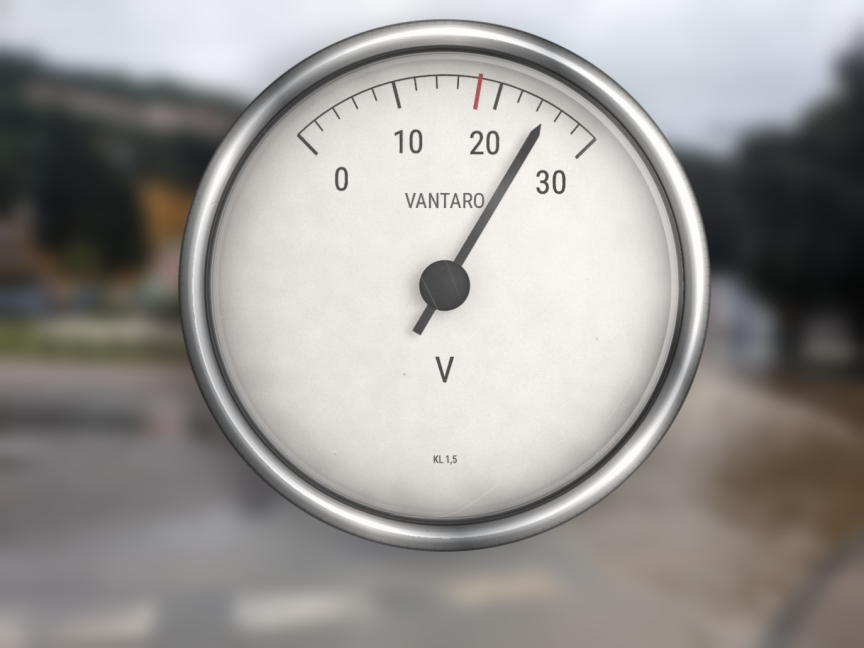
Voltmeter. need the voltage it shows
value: 25 V
